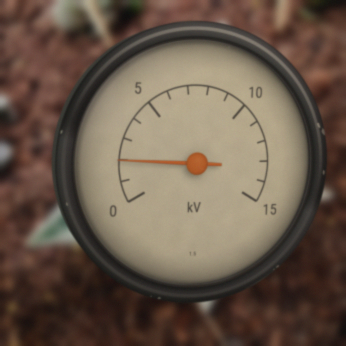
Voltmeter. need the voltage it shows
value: 2 kV
